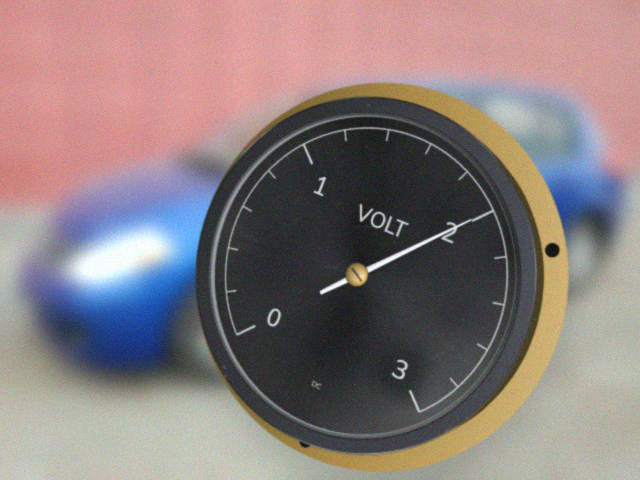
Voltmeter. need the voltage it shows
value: 2 V
